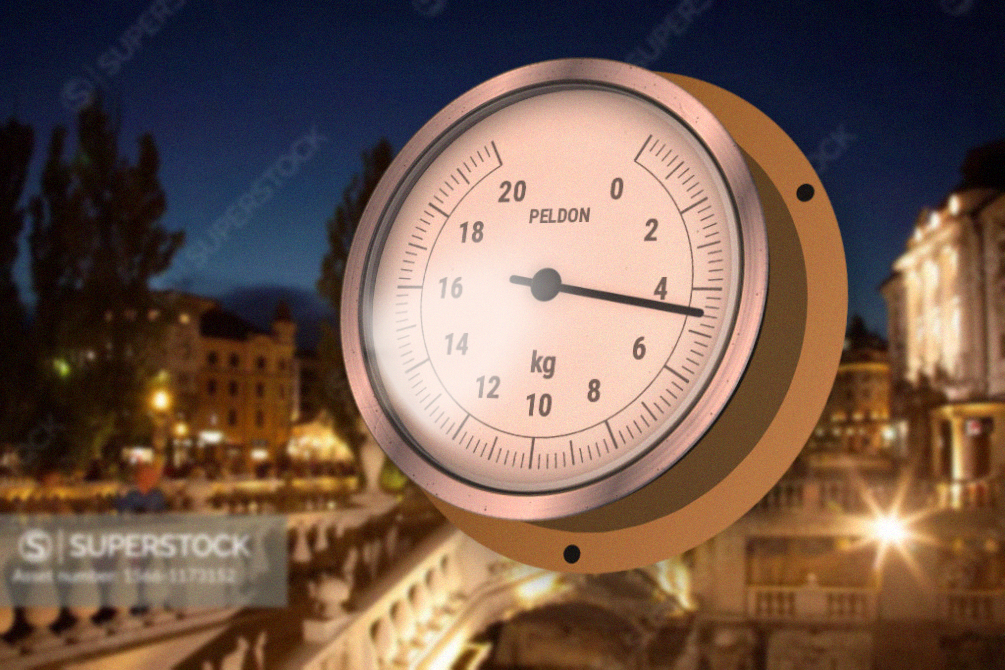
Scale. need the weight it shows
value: 4.6 kg
